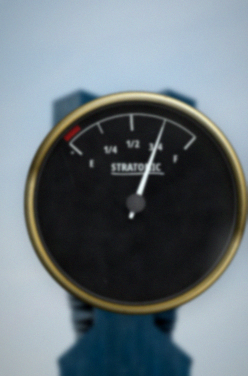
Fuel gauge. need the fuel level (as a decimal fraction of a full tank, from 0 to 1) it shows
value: 0.75
